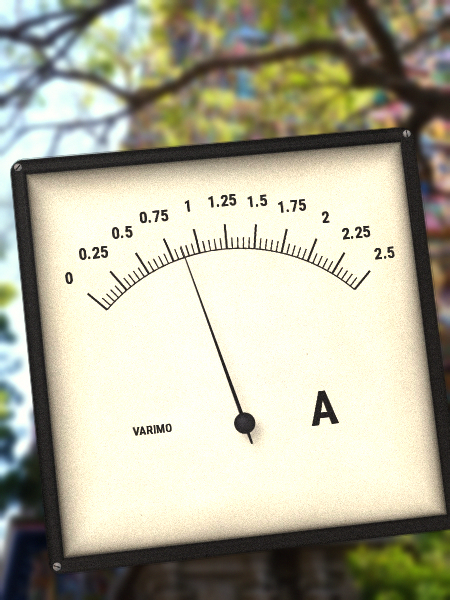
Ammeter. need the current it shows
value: 0.85 A
